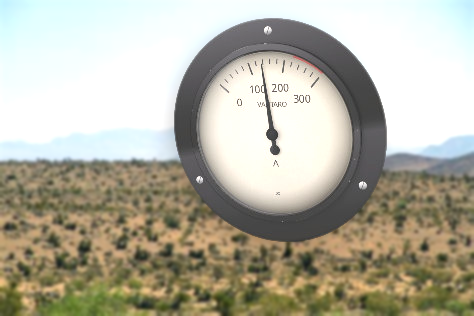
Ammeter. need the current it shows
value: 140 A
